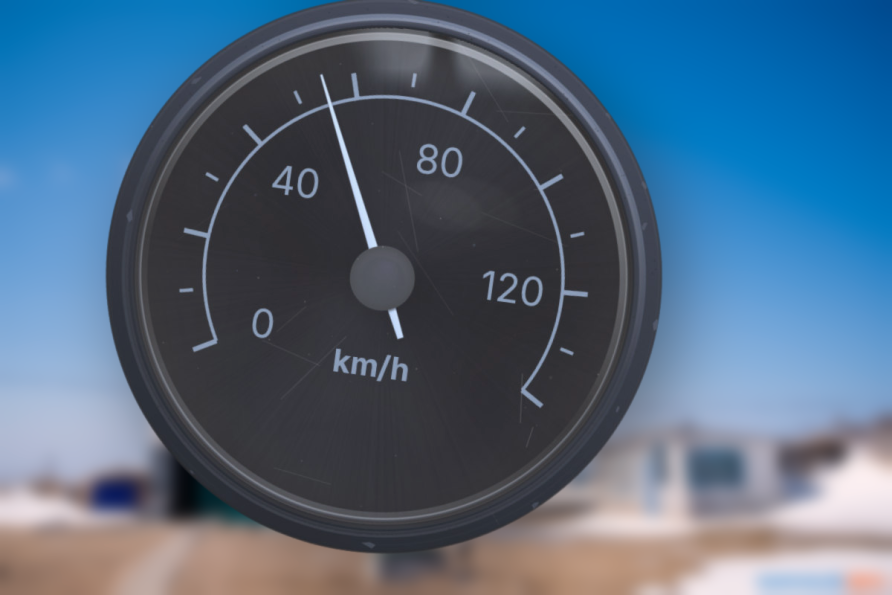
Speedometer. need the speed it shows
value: 55 km/h
